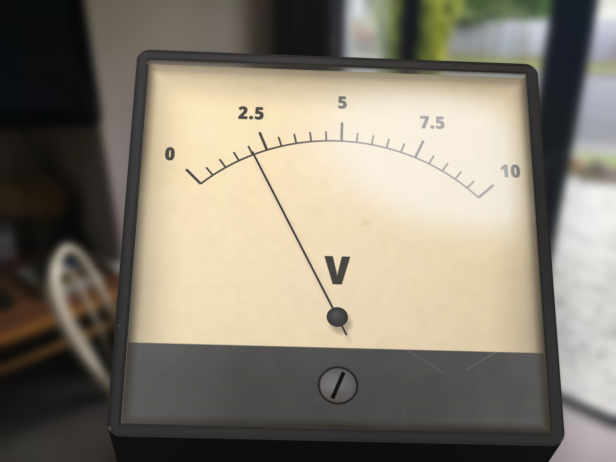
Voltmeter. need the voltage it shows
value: 2 V
